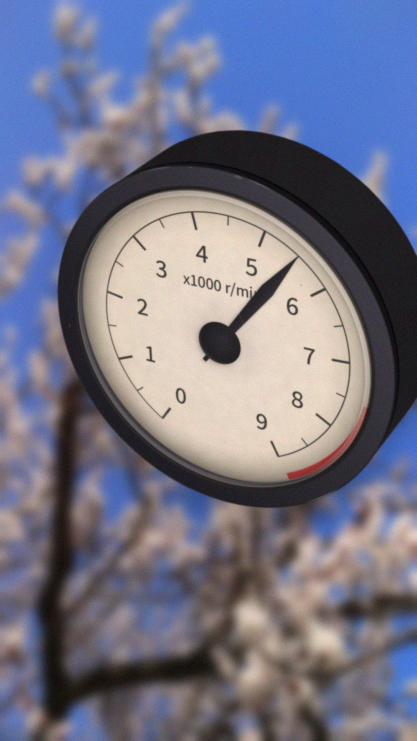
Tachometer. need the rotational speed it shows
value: 5500 rpm
